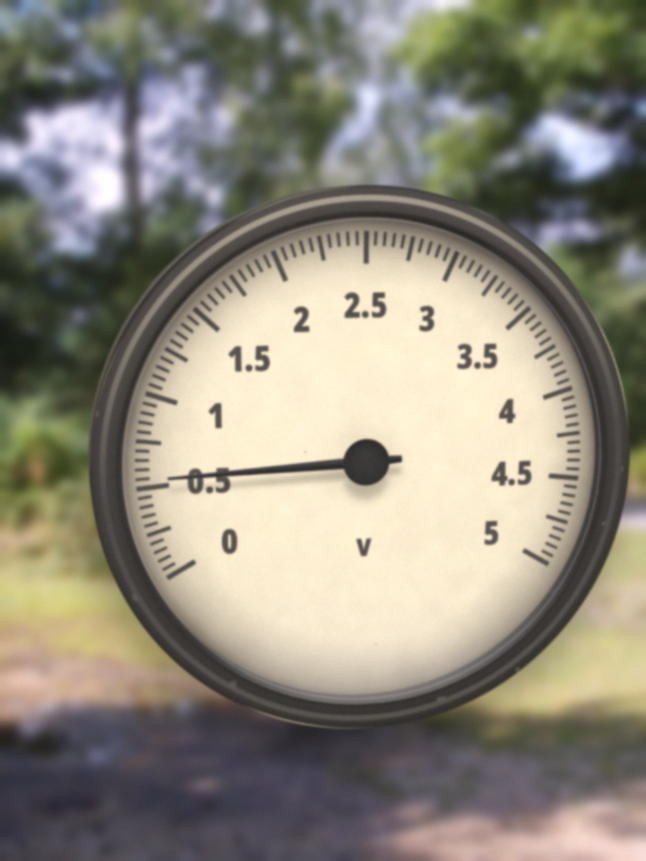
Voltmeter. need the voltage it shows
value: 0.55 V
